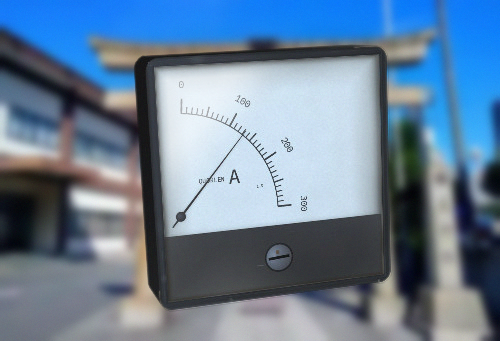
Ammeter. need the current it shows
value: 130 A
